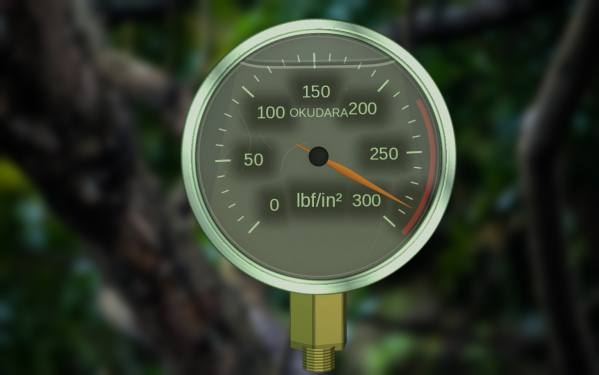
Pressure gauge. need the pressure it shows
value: 285 psi
